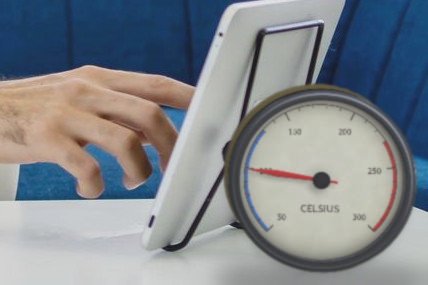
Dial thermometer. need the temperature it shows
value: 100 °C
